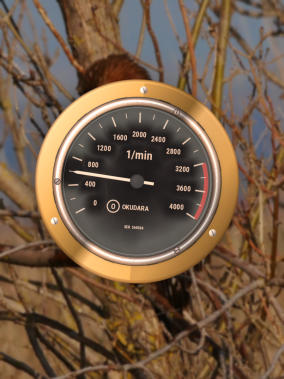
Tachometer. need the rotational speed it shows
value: 600 rpm
